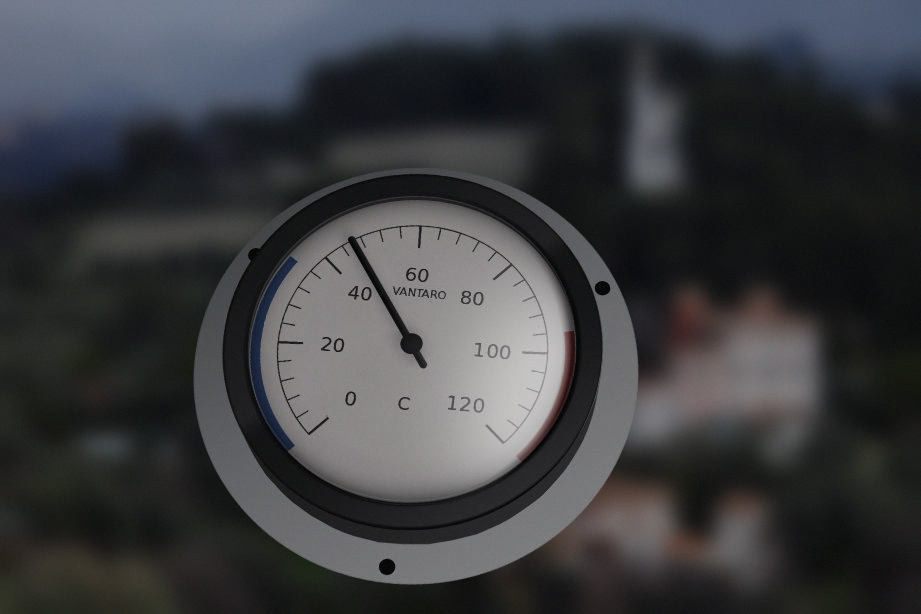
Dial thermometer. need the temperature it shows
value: 46 °C
